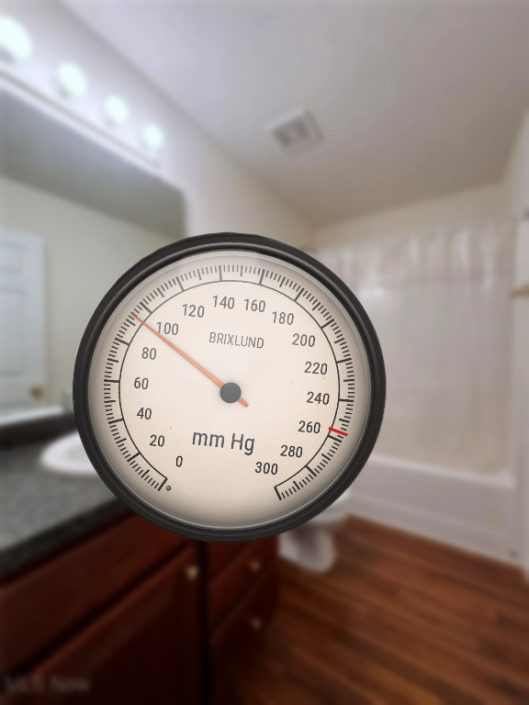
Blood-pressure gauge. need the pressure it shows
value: 94 mmHg
